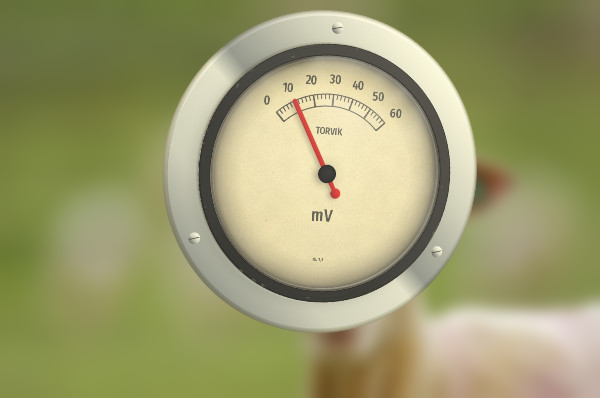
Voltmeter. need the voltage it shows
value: 10 mV
